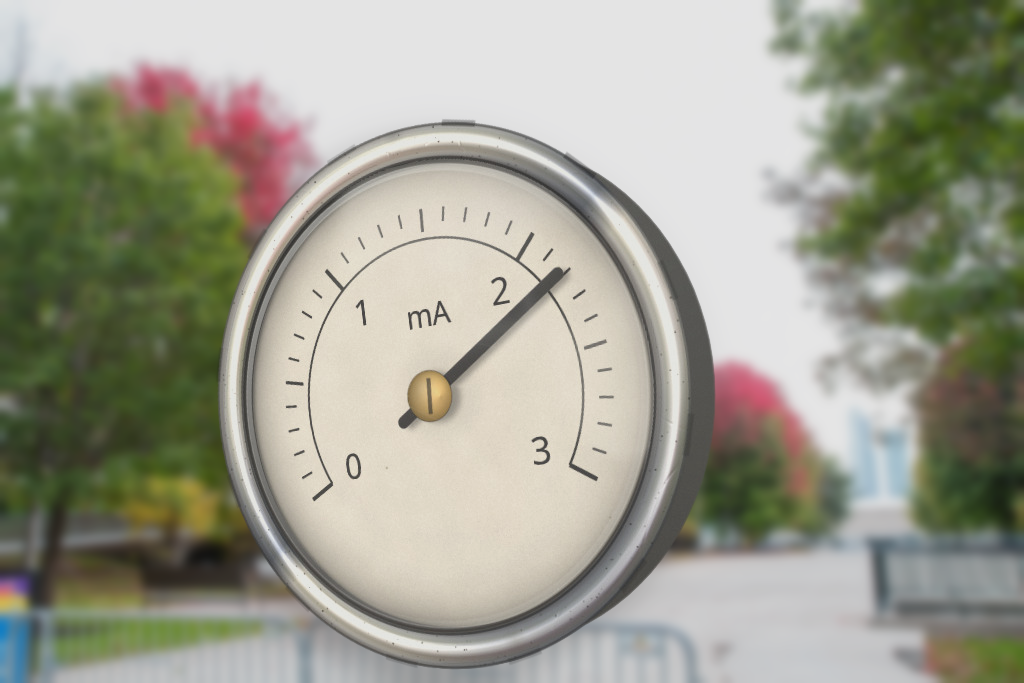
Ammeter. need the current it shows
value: 2.2 mA
